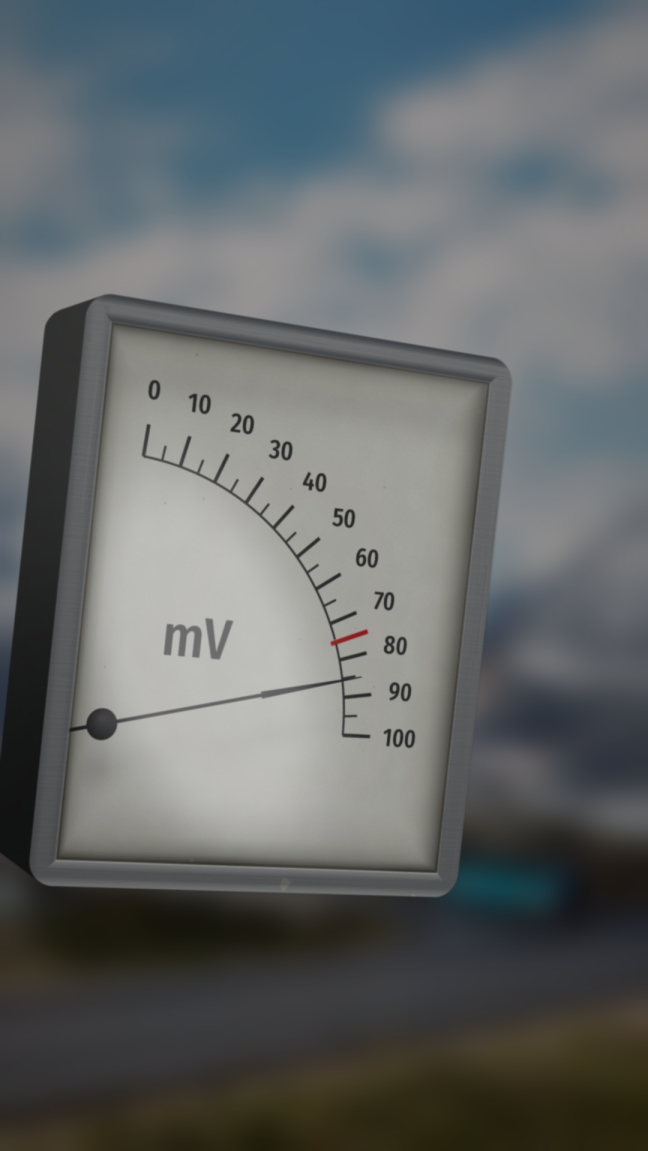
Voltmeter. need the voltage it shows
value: 85 mV
